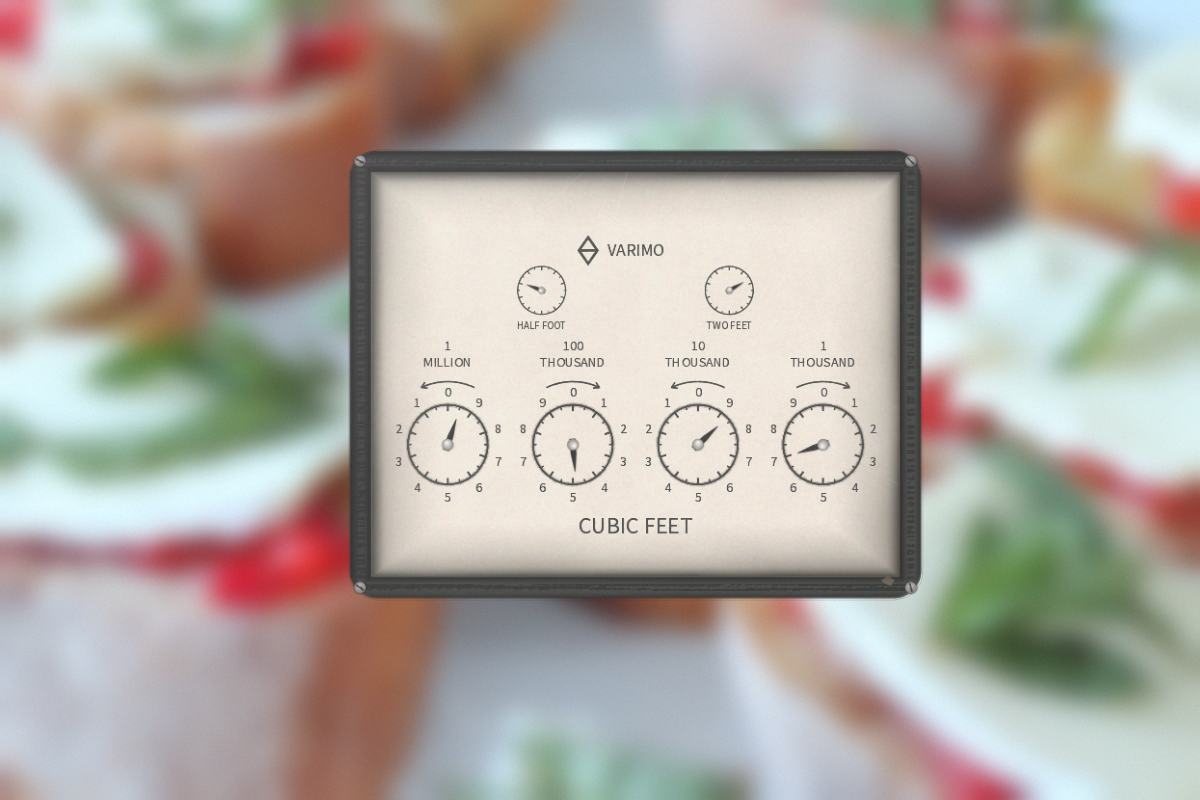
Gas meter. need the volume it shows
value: 948700 ft³
